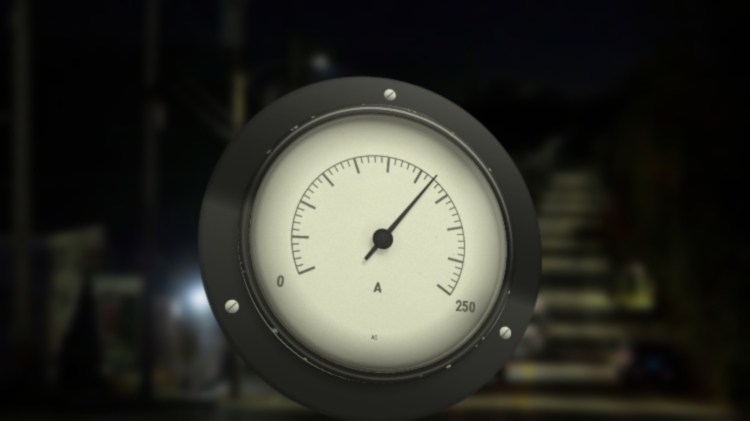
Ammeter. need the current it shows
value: 160 A
